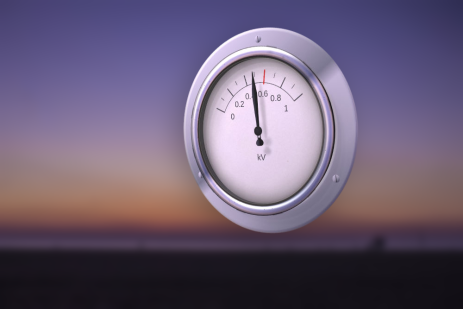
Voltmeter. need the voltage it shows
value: 0.5 kV
